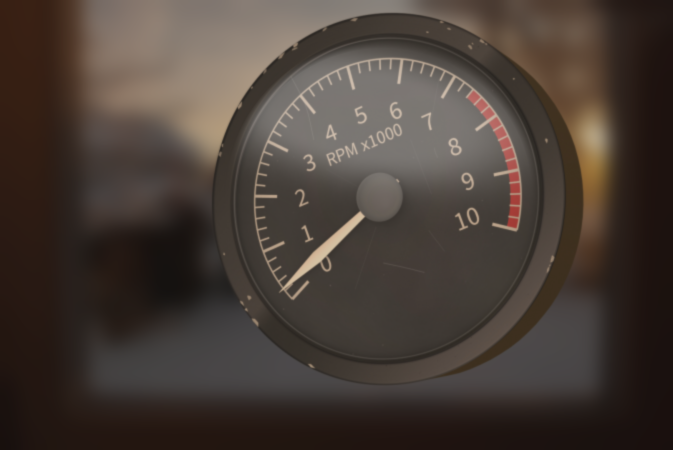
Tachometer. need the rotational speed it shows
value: 200 rpm
